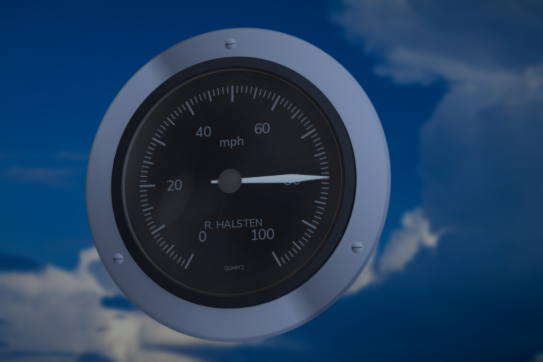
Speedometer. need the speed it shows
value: 80 mph
